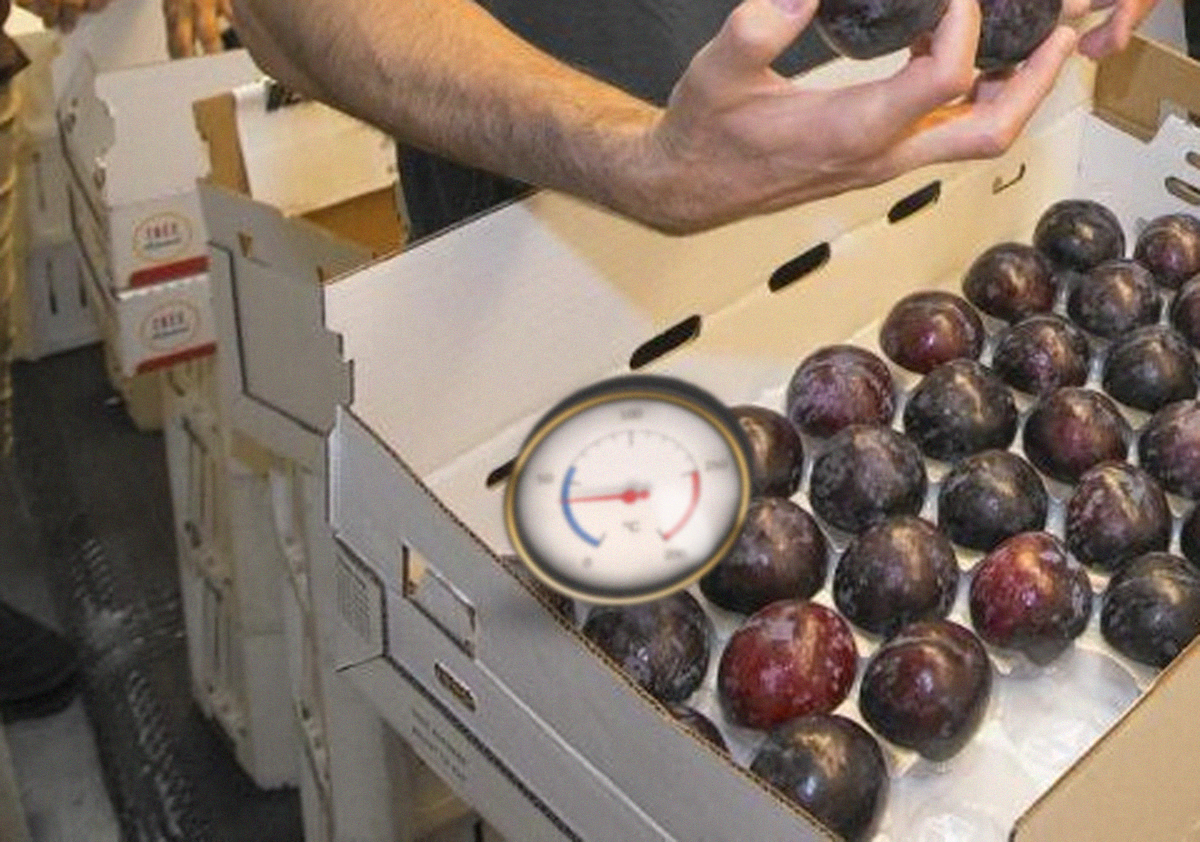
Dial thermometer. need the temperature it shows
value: 40 °C
